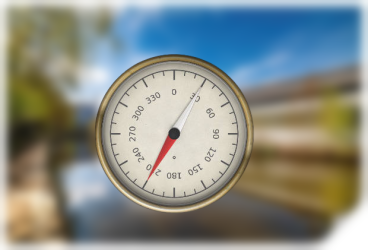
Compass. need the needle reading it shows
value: 210 °
